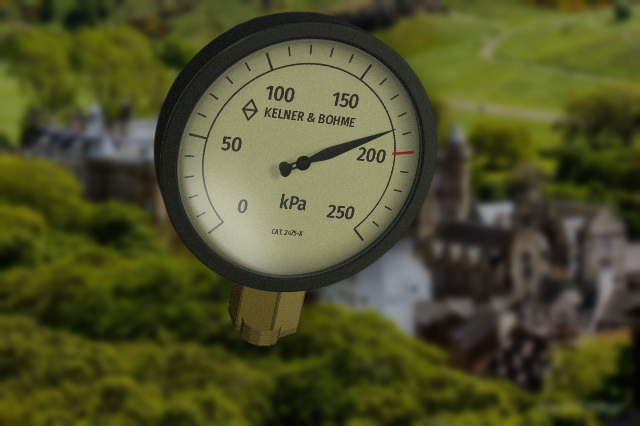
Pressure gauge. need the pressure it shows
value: 185 kPa
